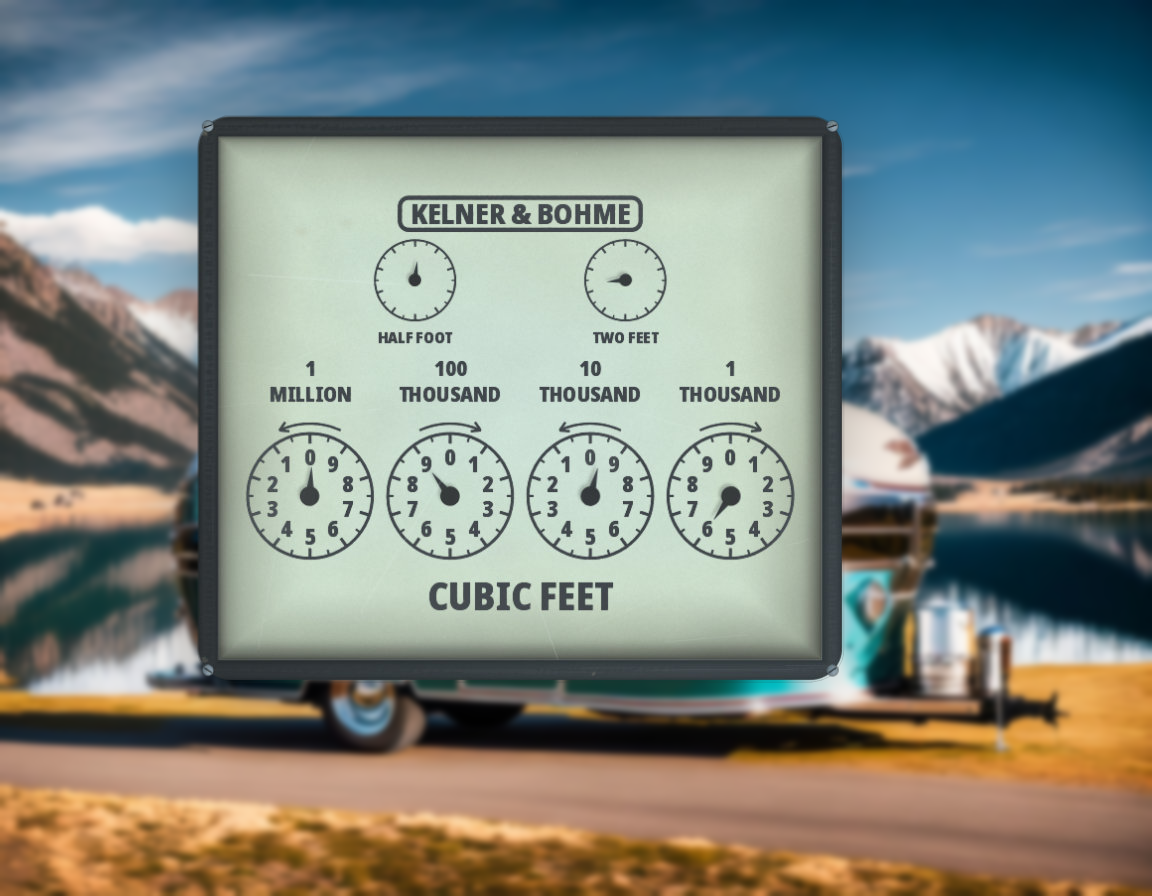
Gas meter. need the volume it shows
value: 989600 ft³
